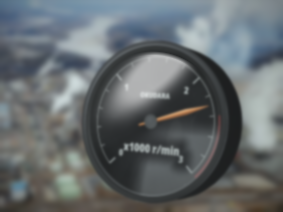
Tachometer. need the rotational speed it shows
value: 2300 rpm
